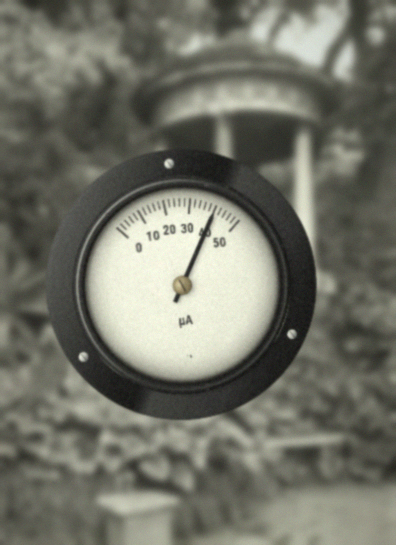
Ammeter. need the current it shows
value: 40 µA
